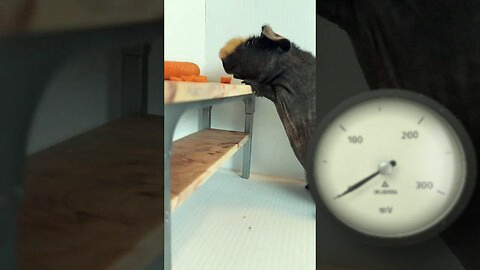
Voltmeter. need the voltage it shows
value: 0 mV
